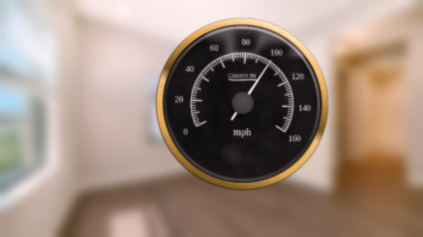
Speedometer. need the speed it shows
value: 100 mph
